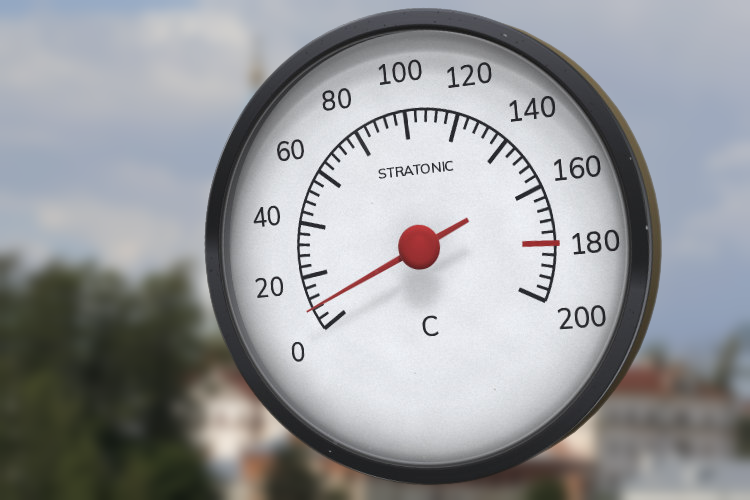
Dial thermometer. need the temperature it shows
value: 8 °C
